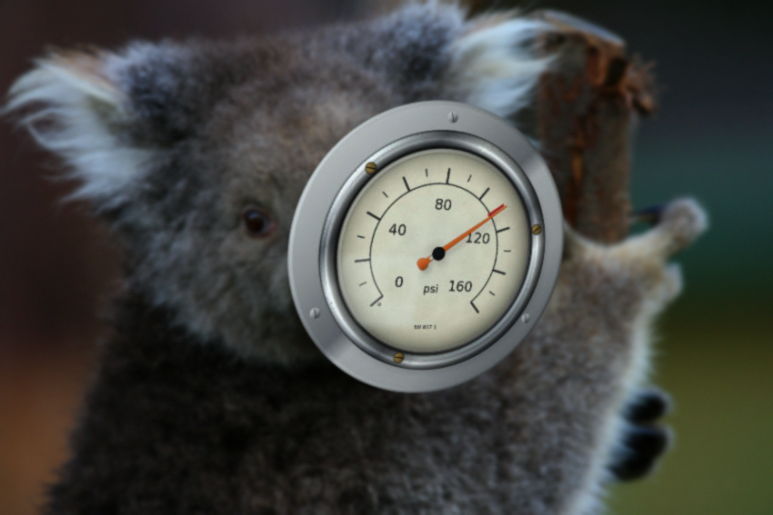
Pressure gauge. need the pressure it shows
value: 110 psi
